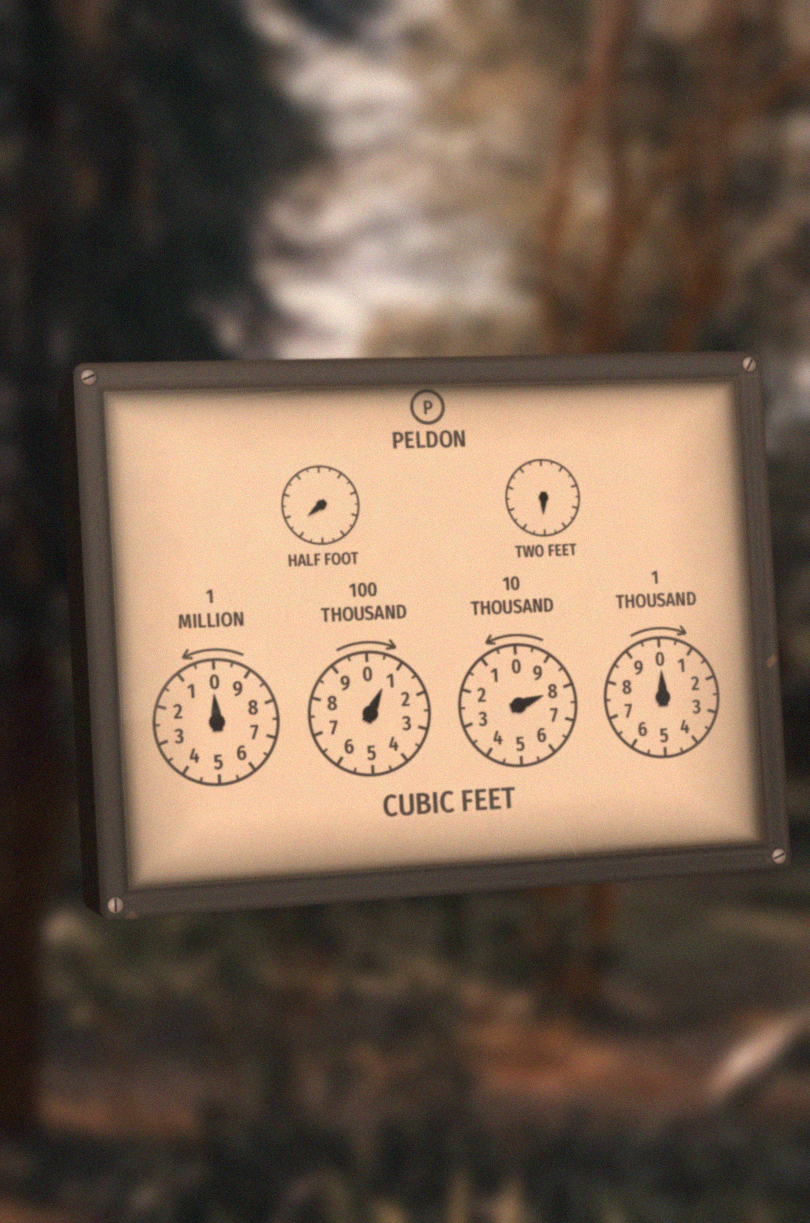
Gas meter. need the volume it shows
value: 8000 ft³
